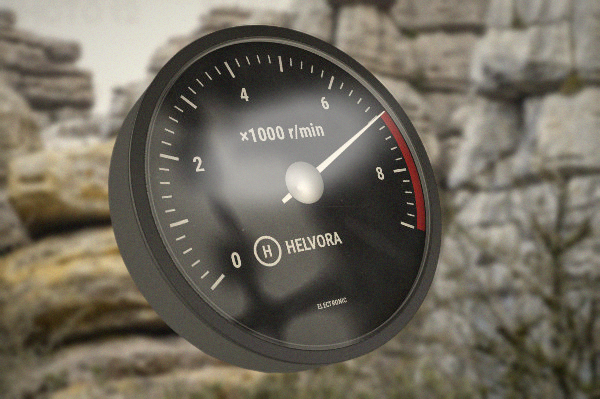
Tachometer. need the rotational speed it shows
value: 7000 rpm
